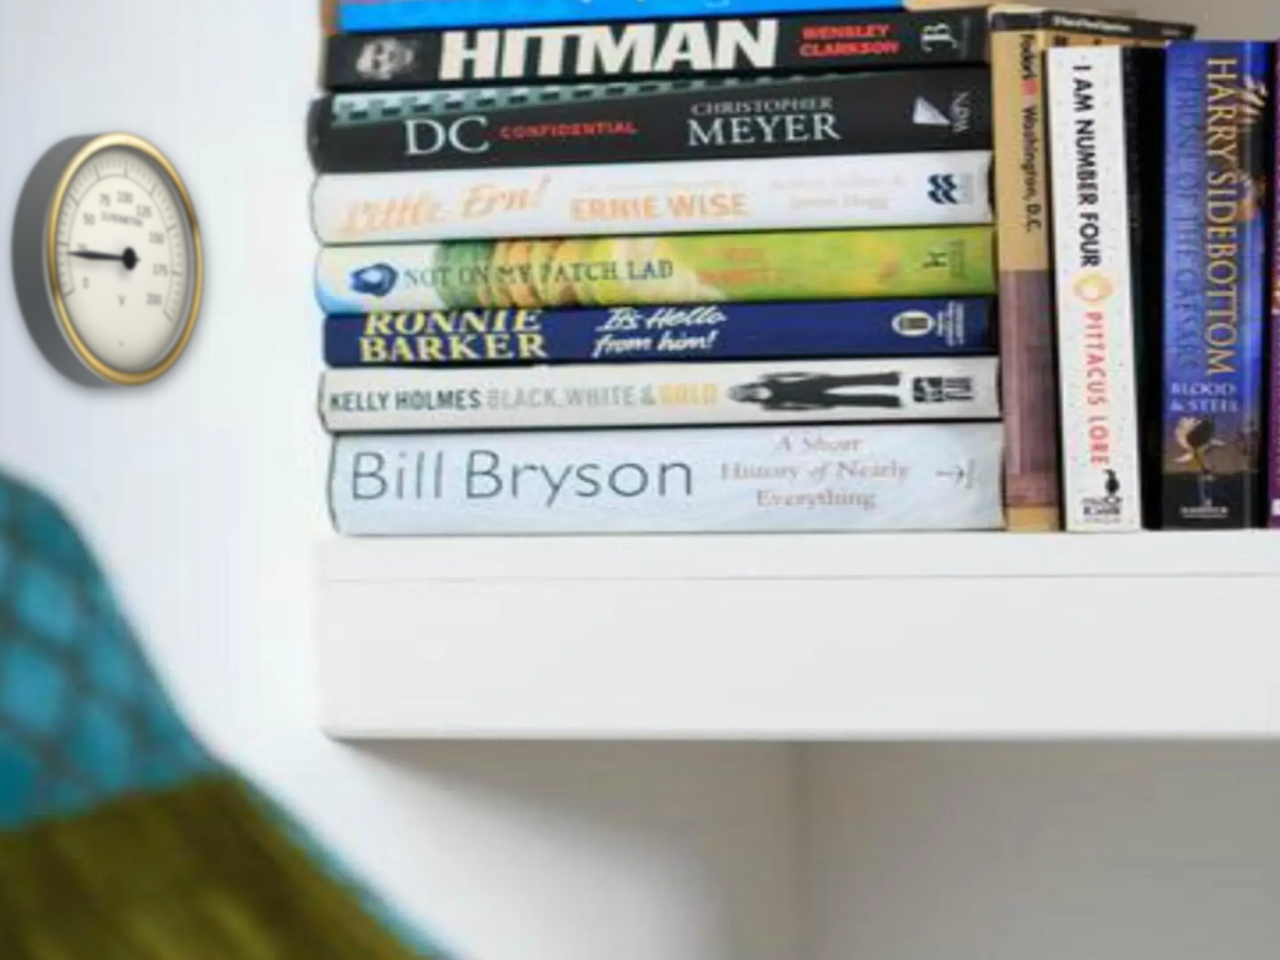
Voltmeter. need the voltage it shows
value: 20 V
